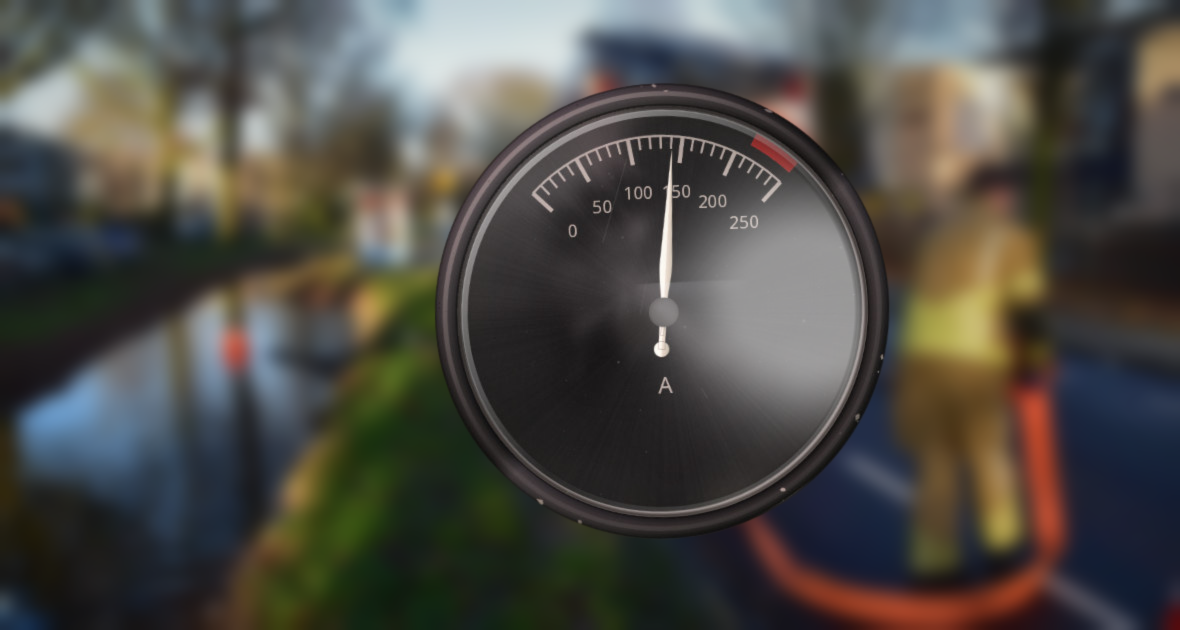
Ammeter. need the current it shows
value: 140 A
